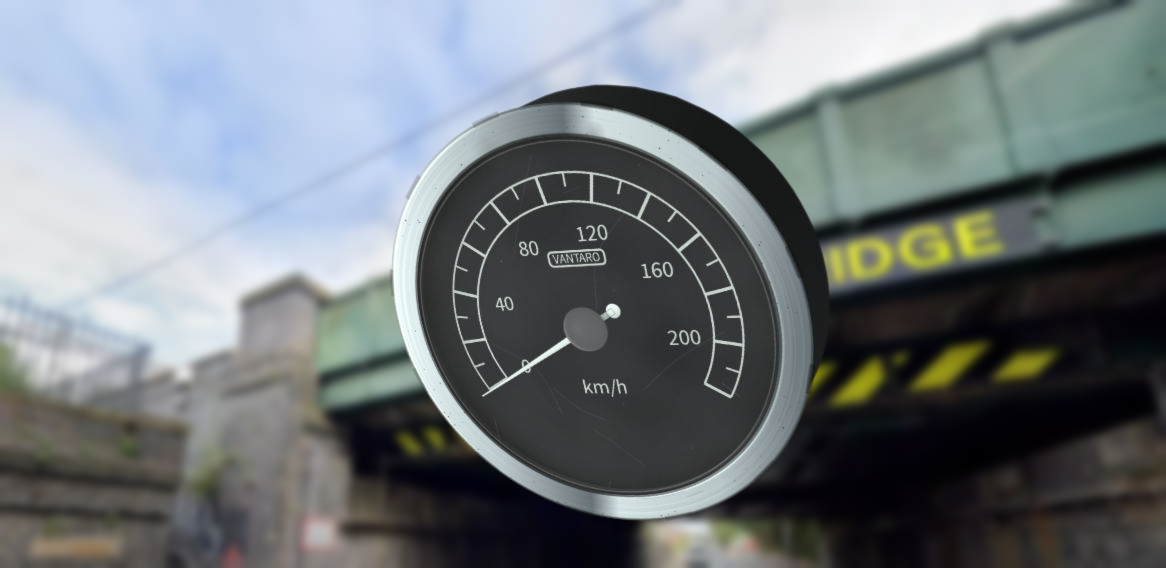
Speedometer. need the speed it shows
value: 0 km/h
